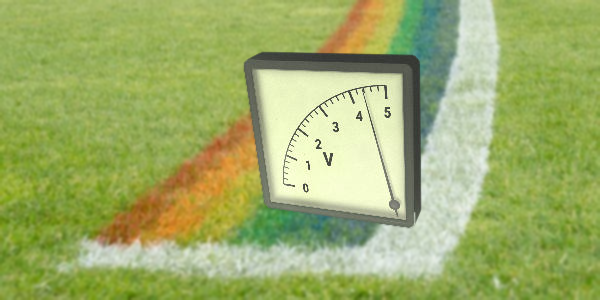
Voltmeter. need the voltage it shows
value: 4.4 V
